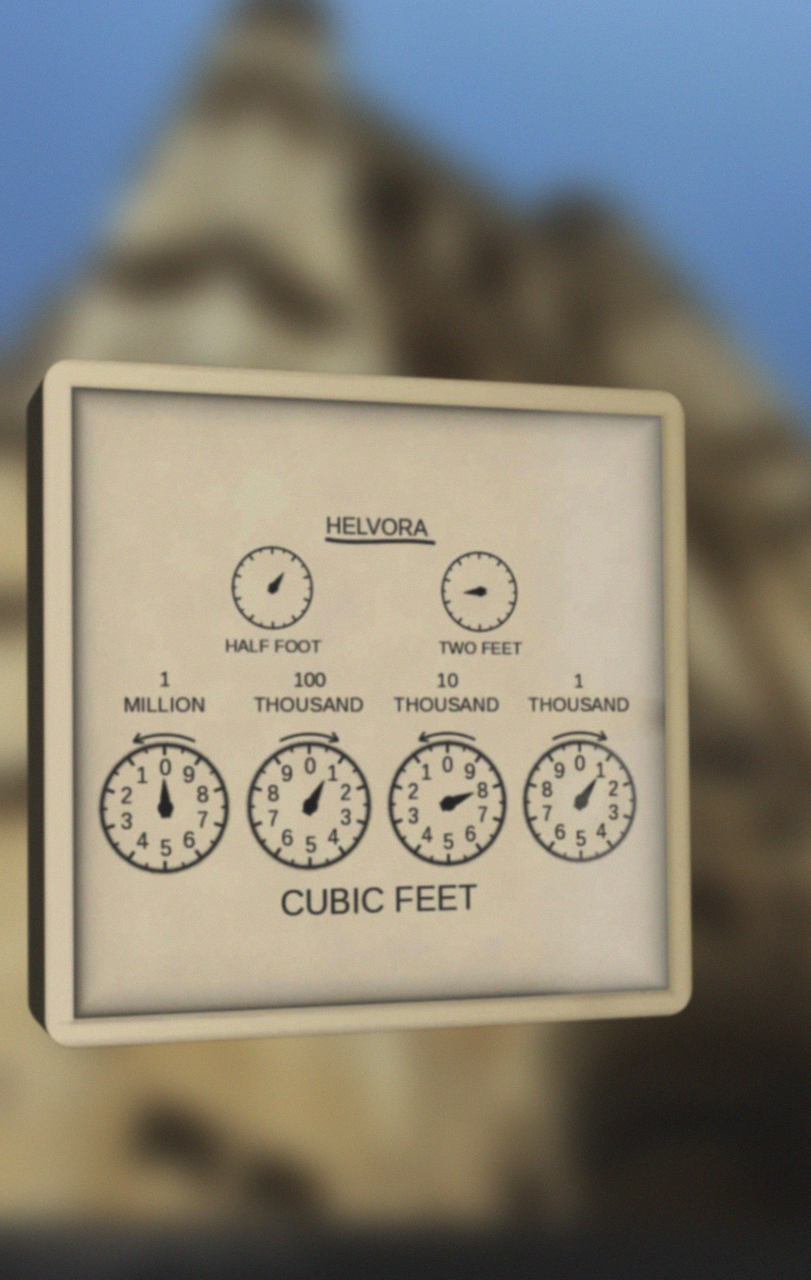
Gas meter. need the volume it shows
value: 8100 ft³
